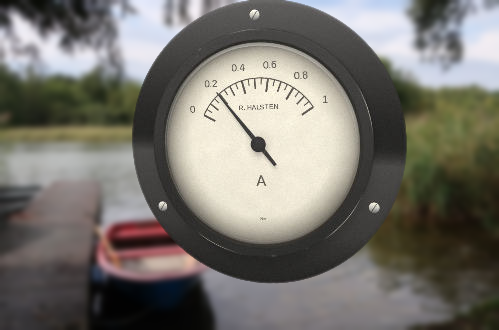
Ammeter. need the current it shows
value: 0.2 A
